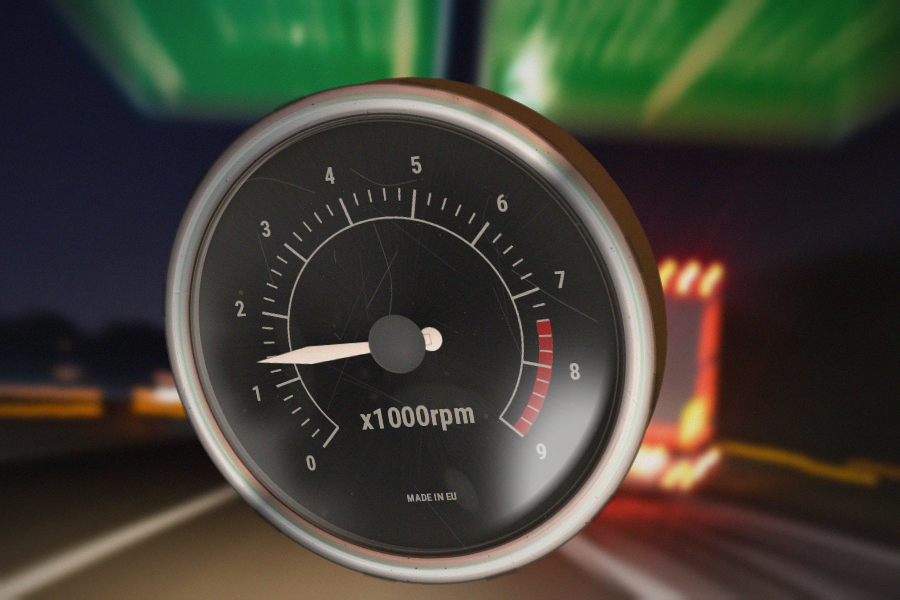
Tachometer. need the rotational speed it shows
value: 1400 rpm
